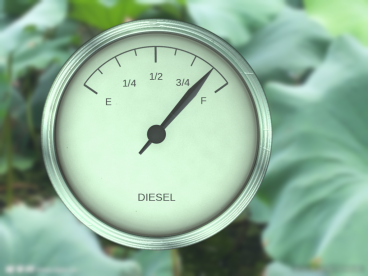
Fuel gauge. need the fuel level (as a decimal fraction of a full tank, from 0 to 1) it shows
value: 0.875
